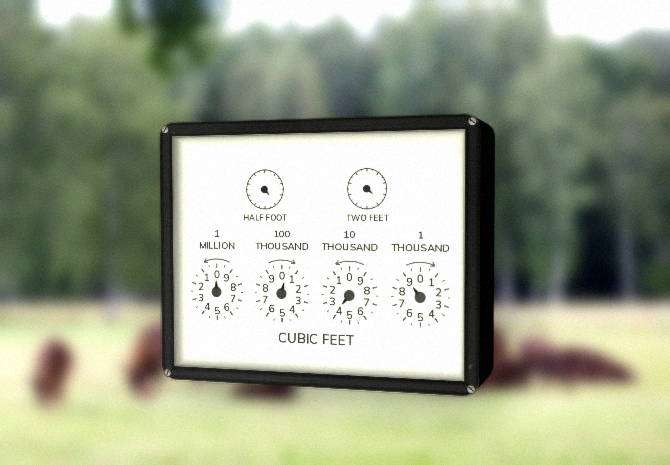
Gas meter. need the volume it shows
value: 3900 ft³
